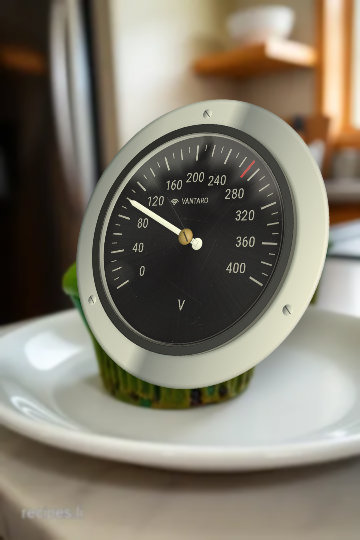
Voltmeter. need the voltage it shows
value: 100 V
